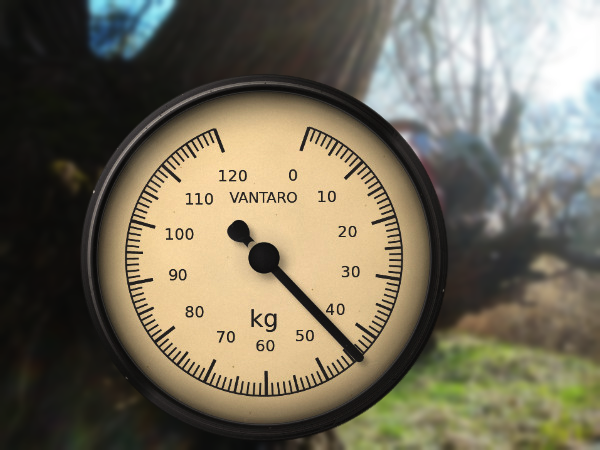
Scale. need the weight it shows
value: 44 kg
